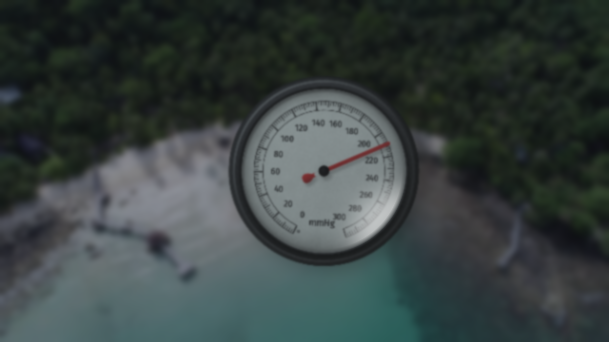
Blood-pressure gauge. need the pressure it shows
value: 210 mmHg
